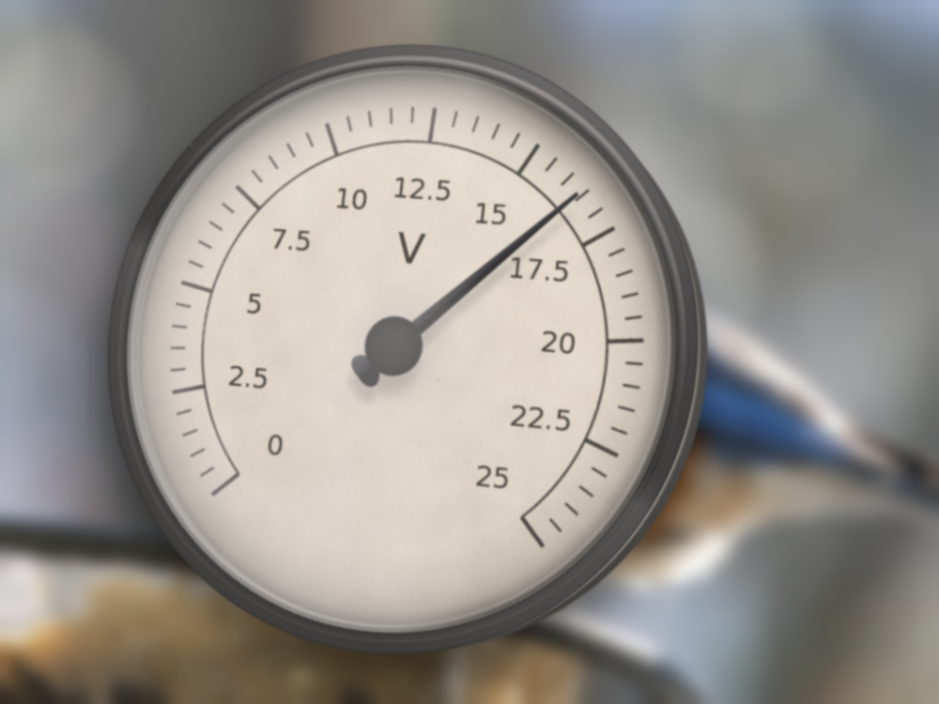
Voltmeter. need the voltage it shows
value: 16.5 V
